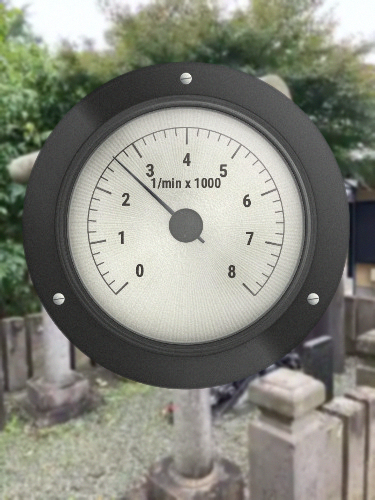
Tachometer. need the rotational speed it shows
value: 2600 rpm
